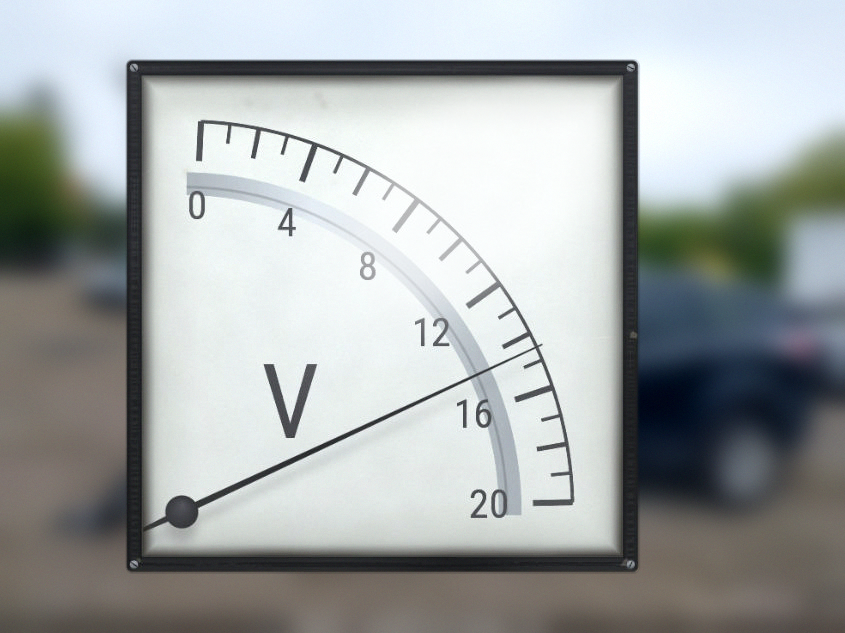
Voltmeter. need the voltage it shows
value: 14.5 V
